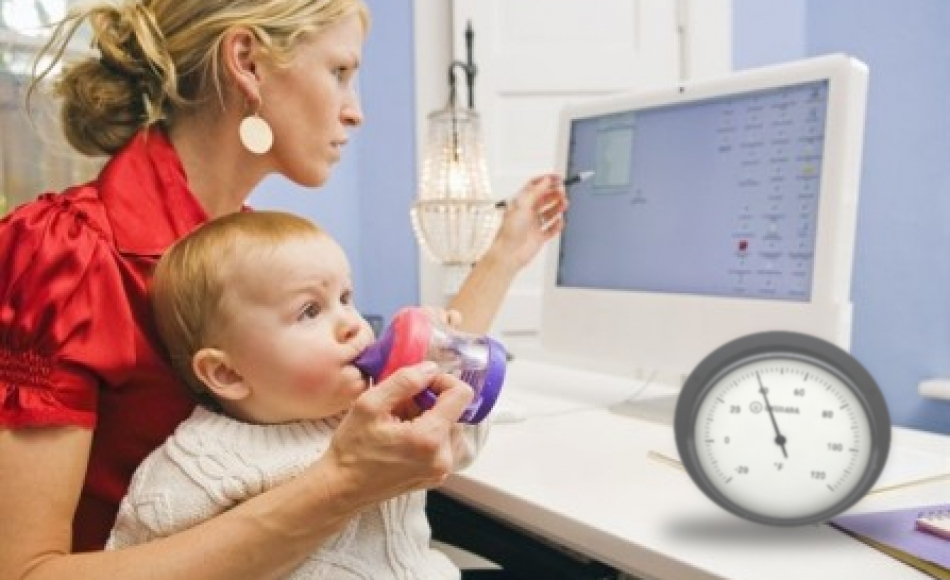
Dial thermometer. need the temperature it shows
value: 40 °F
